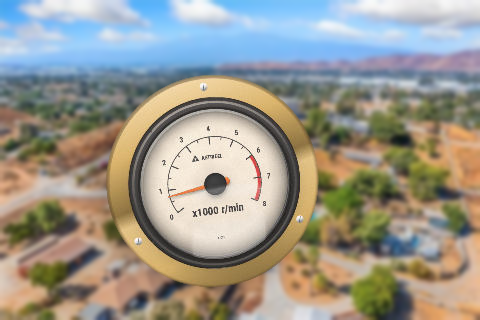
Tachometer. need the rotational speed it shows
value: 750 rpm
